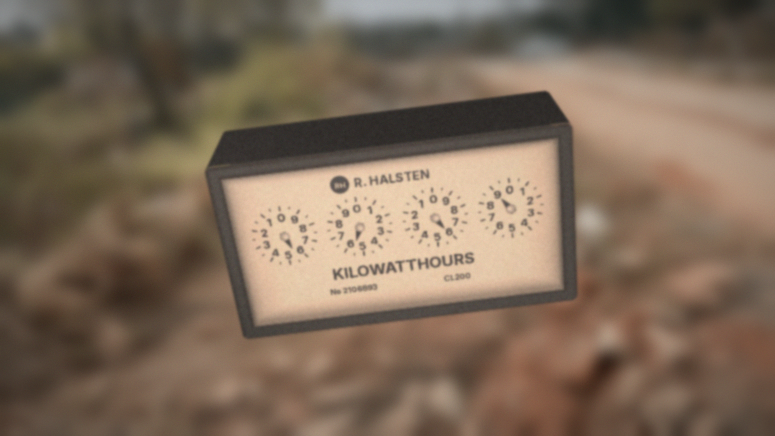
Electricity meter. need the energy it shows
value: 5559 kWh
